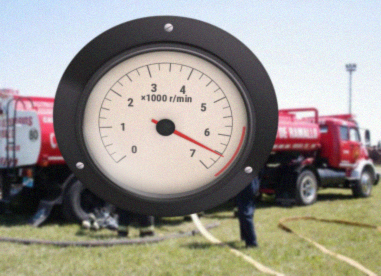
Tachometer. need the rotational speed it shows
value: 6500 rpm
